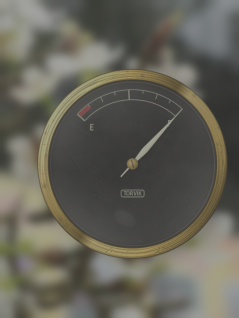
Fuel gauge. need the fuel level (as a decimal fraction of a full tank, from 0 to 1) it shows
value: 1
